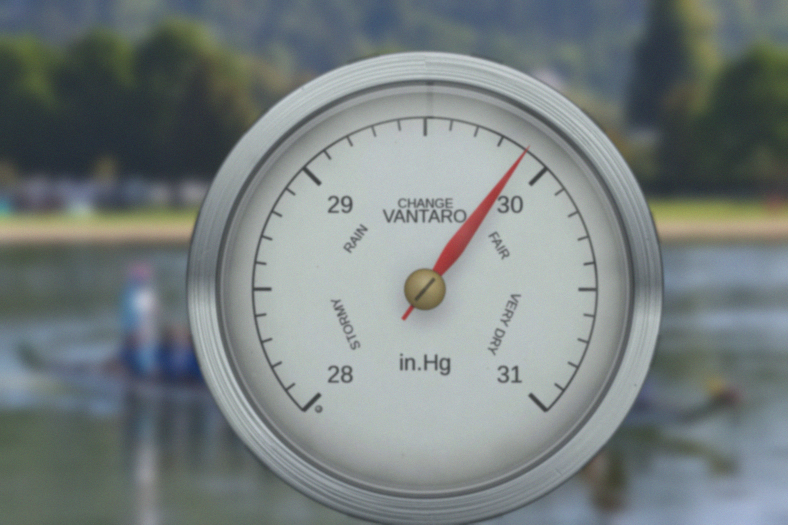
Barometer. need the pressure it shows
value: 29.9 inHg
